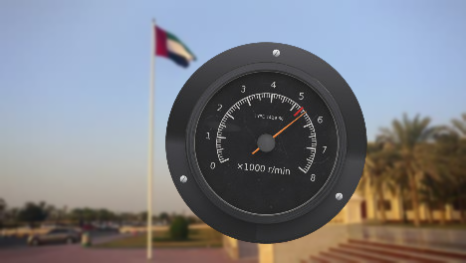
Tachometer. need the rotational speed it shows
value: 5500 rpm
